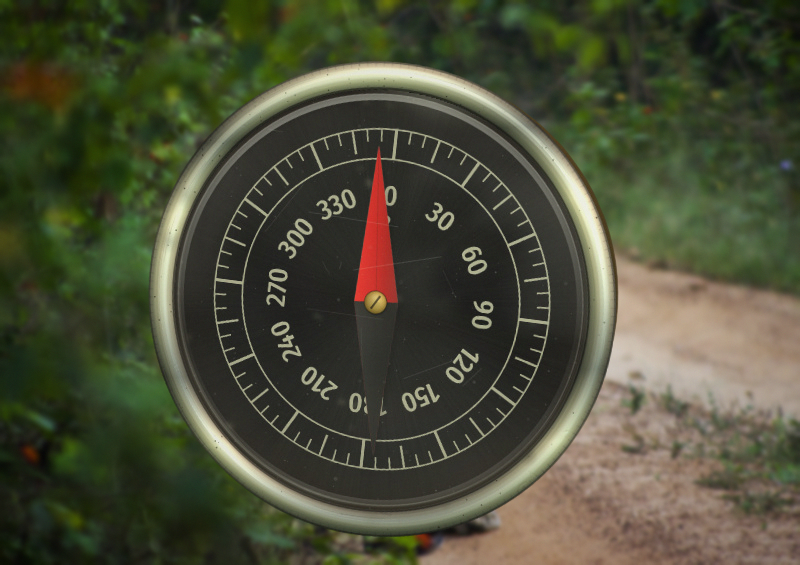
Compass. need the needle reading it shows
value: 355 °
